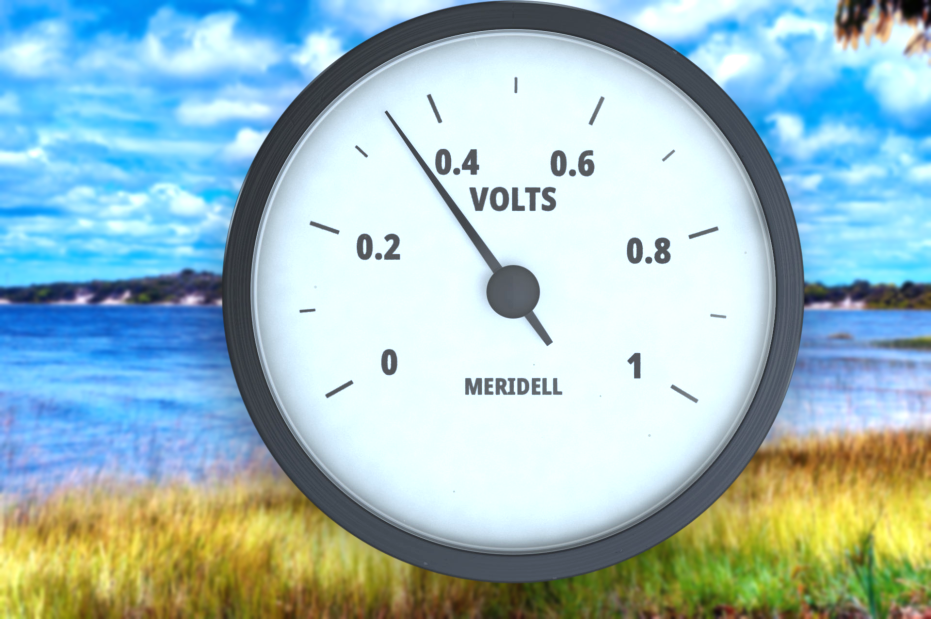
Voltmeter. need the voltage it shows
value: 0.35 V
